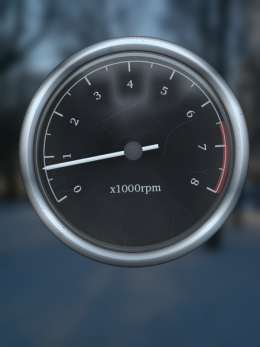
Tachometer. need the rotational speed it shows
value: 750 rpm
